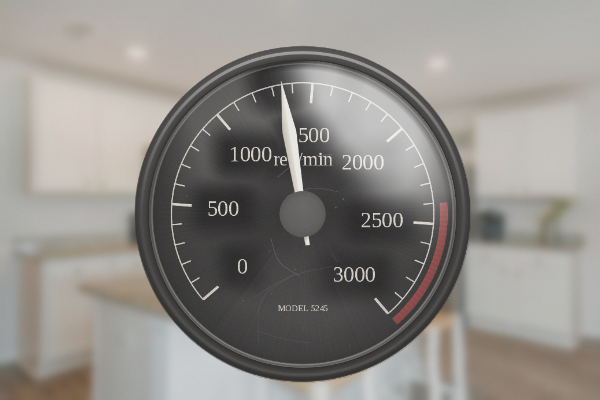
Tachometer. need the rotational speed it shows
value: 1350 rpm
